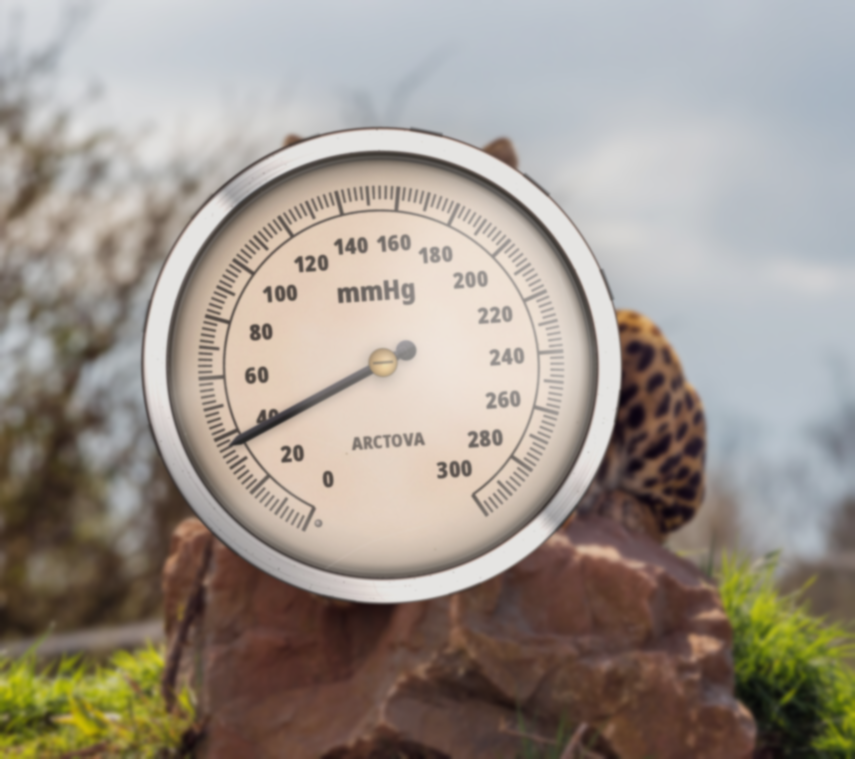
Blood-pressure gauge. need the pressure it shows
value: 36 mmHg
